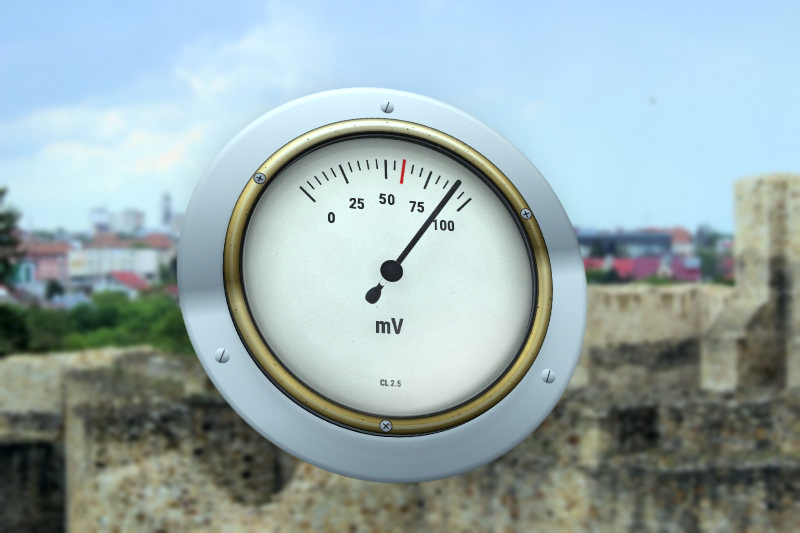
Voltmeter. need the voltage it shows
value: 90 mV
